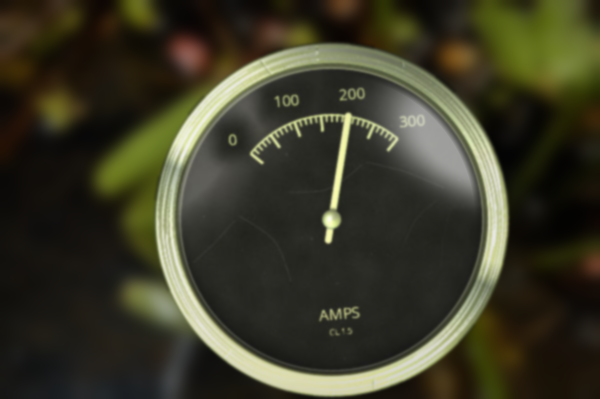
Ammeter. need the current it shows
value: 200 A
